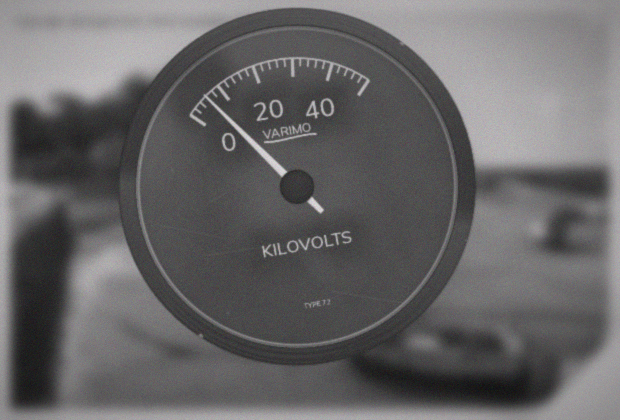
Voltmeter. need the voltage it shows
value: 6 kV
